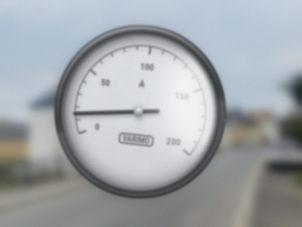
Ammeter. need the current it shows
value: 15 A
